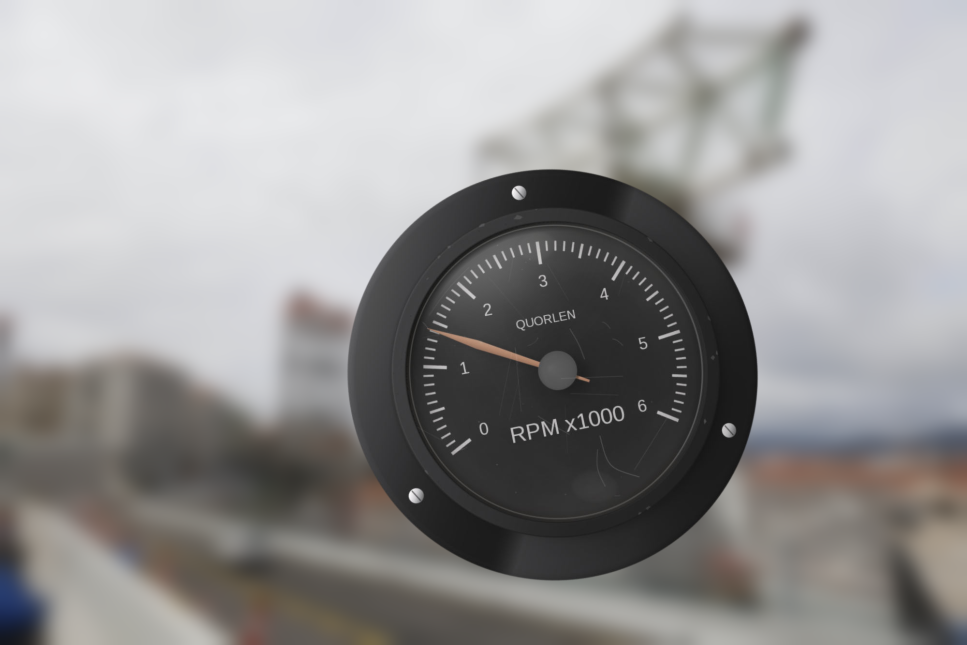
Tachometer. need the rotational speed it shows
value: 1400 rpm
